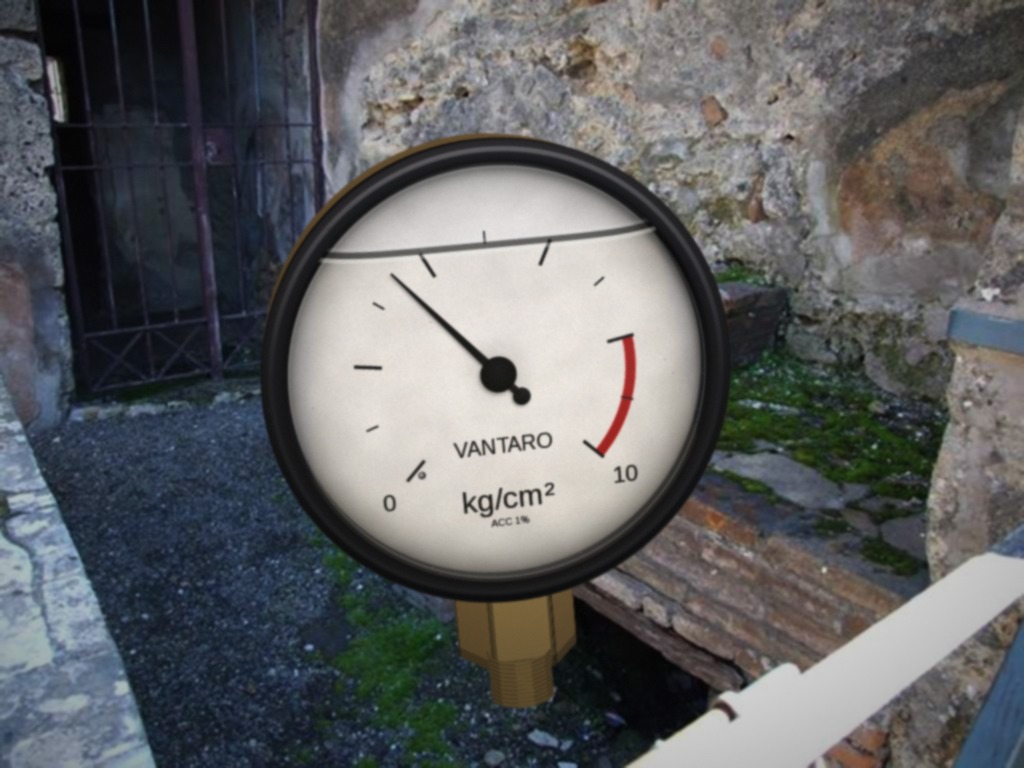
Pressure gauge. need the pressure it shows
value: 3.5 kg/cm²
